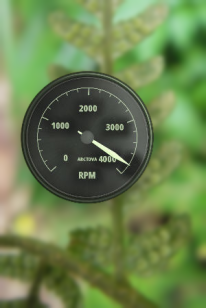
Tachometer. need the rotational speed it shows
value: 3800 rpm
